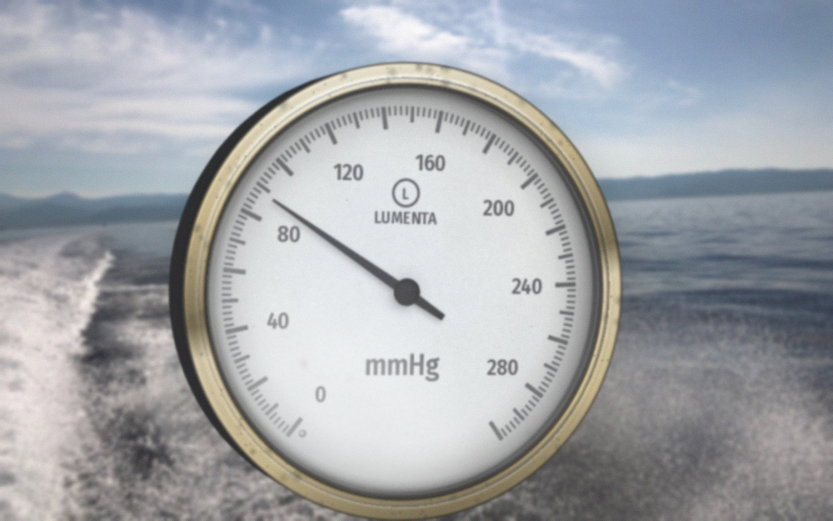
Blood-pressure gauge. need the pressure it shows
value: 88 mmHg
